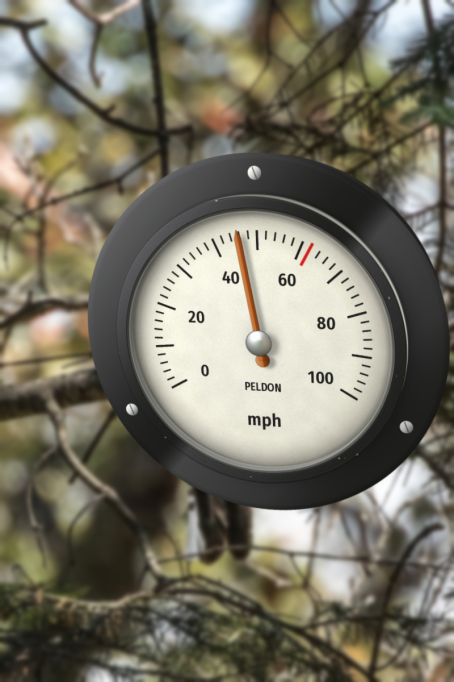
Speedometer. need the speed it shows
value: 46 mph
